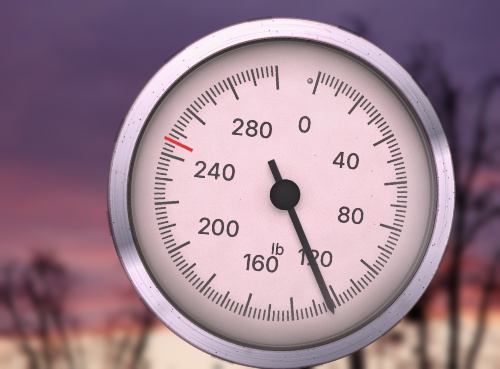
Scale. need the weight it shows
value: 124 lb
